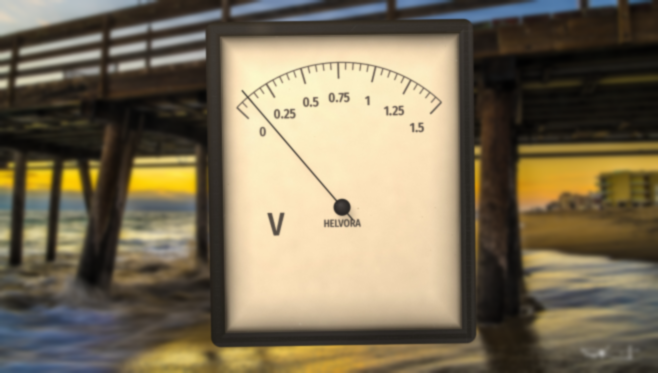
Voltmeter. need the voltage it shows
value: 0.1 V
